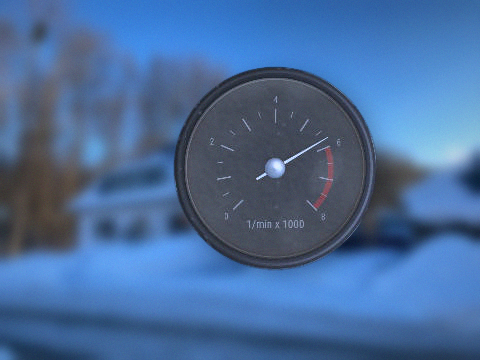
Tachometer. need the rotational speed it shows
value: 5750 rpm
